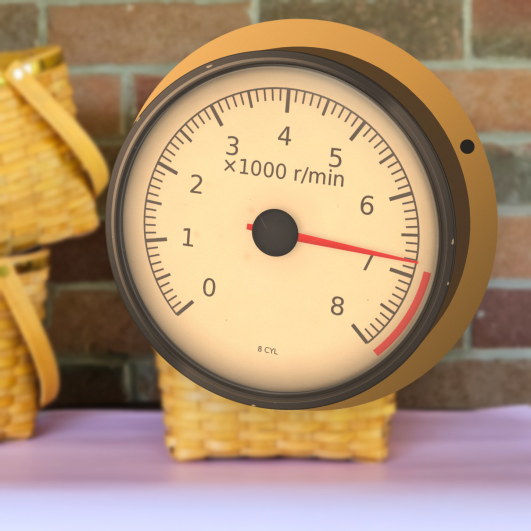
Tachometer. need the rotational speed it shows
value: 6800 rpm
